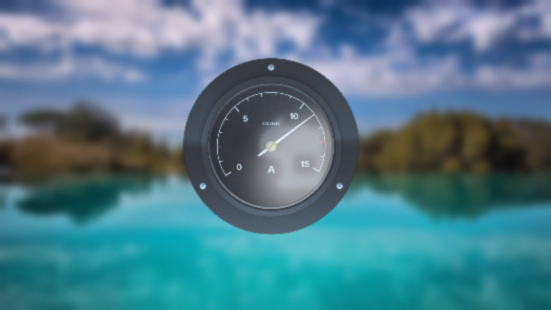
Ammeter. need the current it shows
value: 11 A
